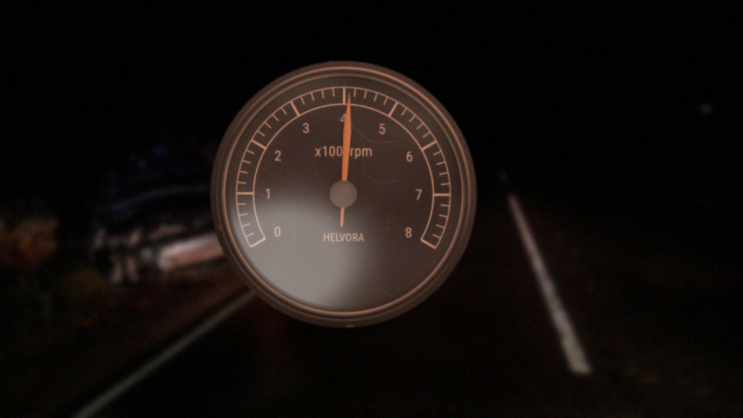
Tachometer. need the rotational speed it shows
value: 4100 rpm
